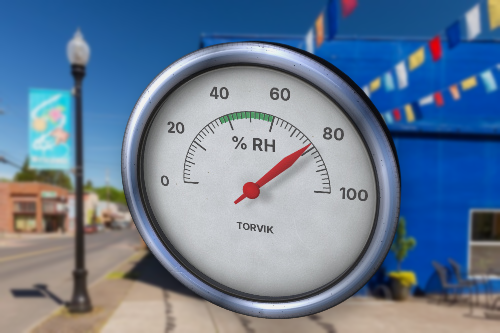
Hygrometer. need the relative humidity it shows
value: 78 %
